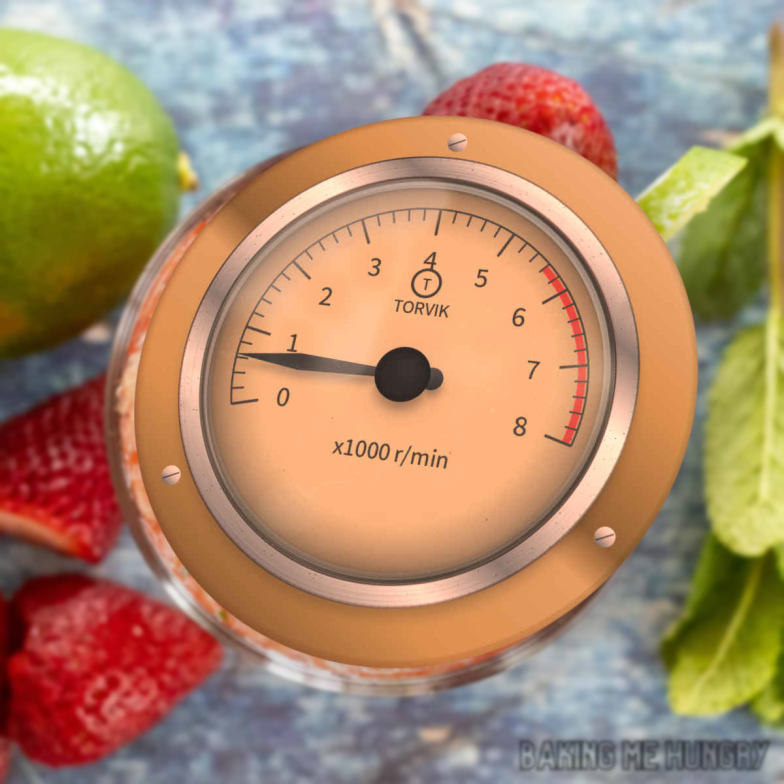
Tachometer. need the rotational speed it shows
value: 600 rpm
